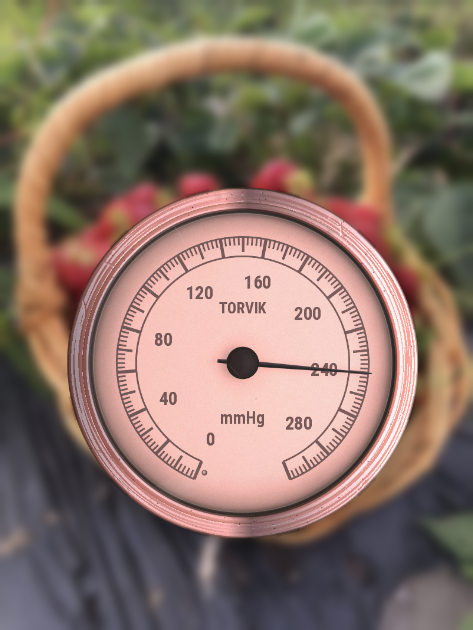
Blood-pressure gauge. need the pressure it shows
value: 240 mmHg
